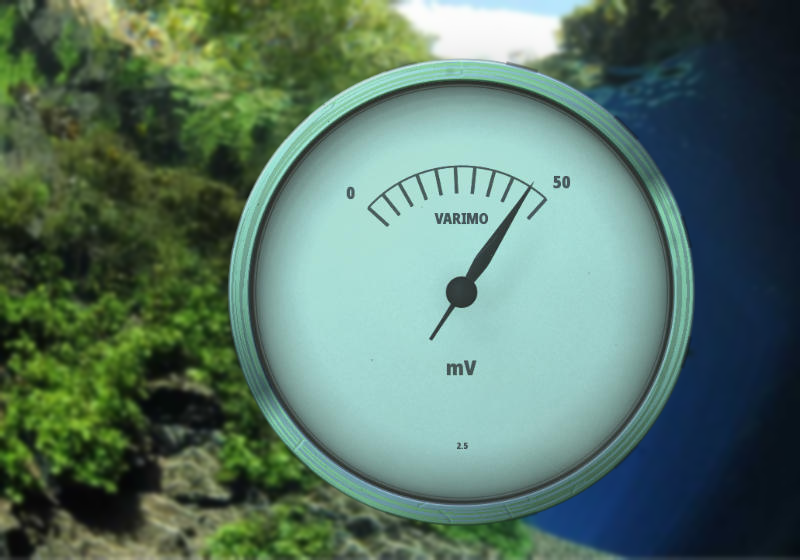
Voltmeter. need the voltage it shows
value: 45 mV
